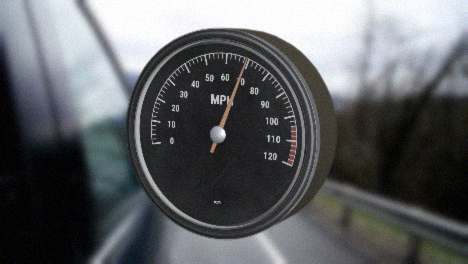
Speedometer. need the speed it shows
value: 70 mph
